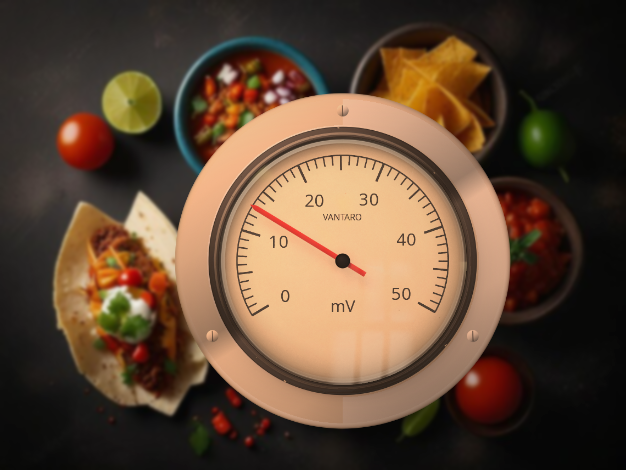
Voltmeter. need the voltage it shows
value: 13 mV
